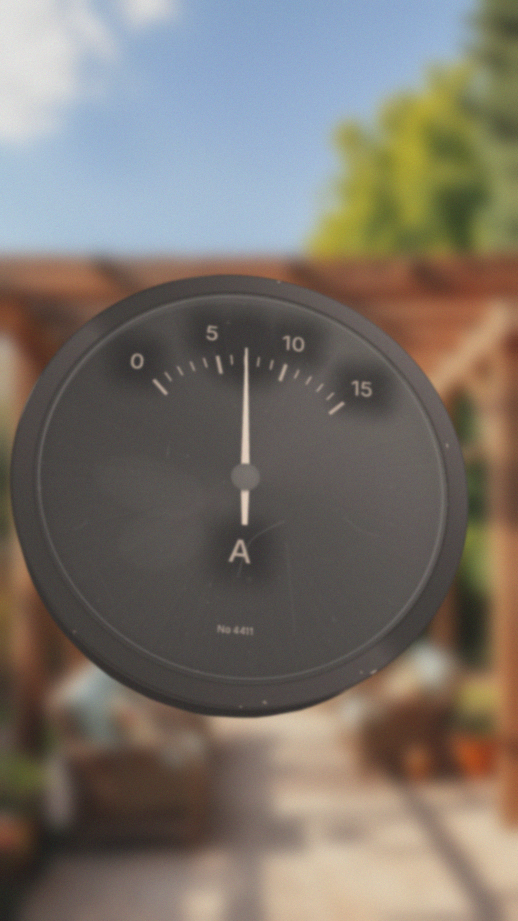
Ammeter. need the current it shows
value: 7 A
